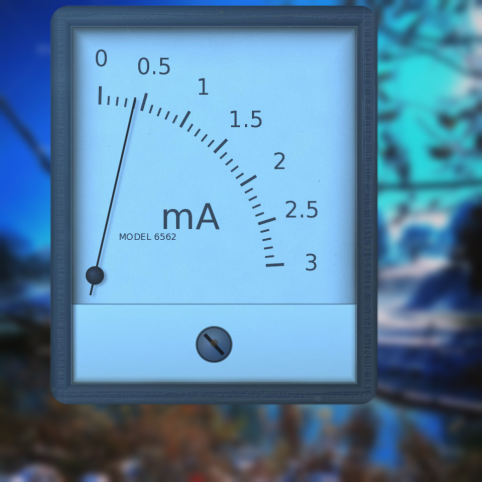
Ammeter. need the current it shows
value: 0.4 mA
